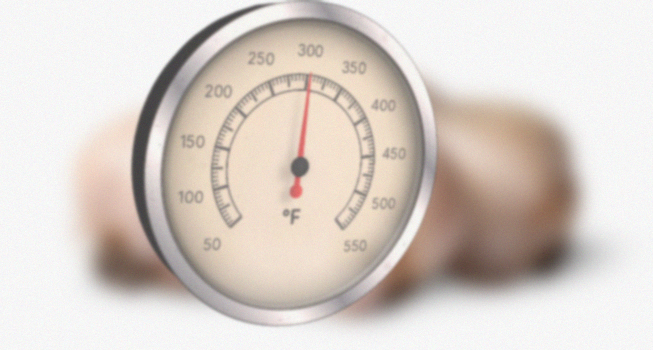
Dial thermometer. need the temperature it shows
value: 300 °F
